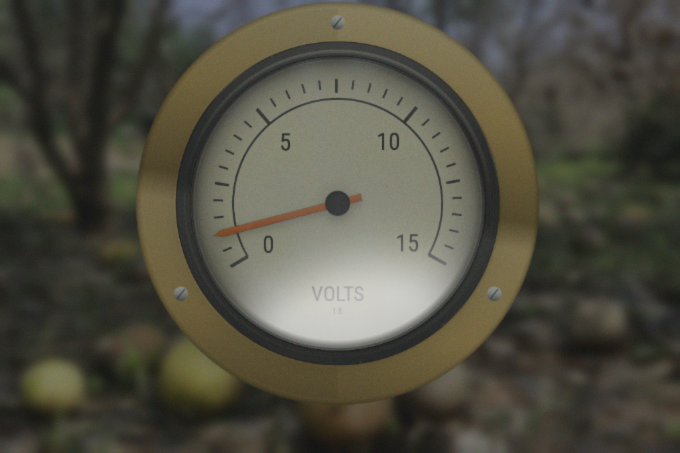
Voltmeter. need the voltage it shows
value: 1 V
